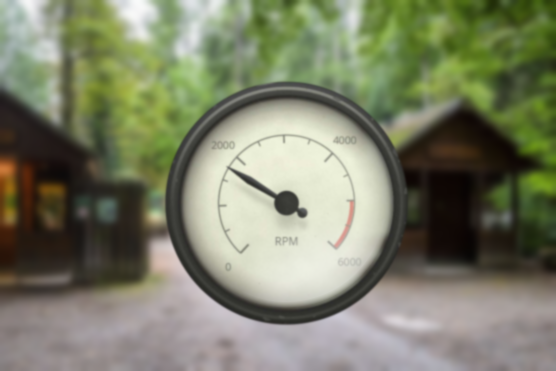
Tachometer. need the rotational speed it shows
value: 1750 rpm
